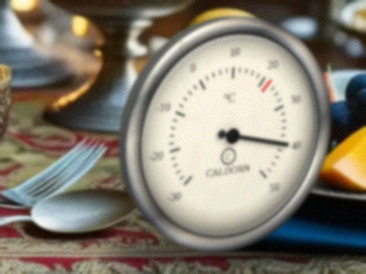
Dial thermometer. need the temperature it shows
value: 40 °C
